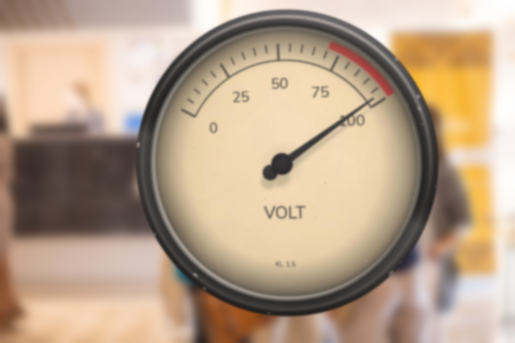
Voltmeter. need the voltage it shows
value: 97.5 V
